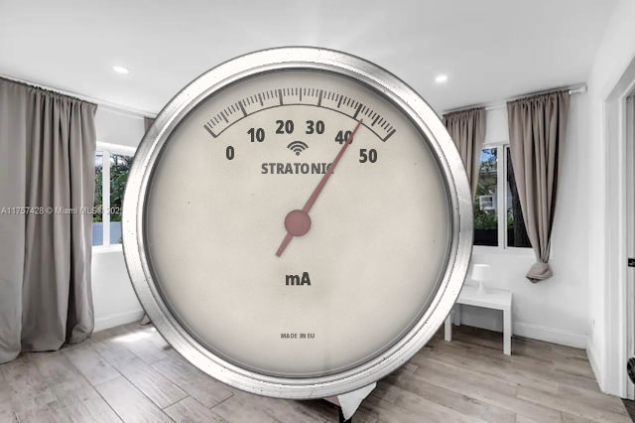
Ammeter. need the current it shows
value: 42 mA
